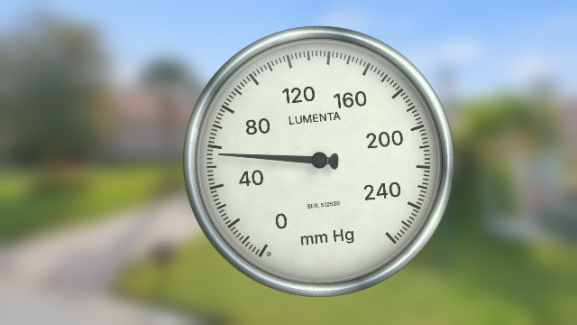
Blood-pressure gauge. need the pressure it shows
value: 56 mmHg
